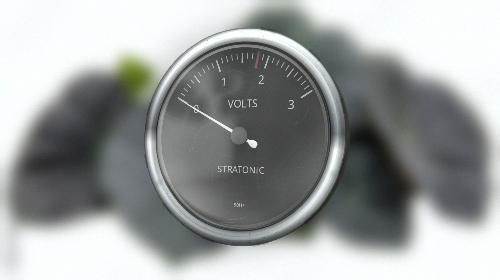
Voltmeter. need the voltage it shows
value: 0 V
